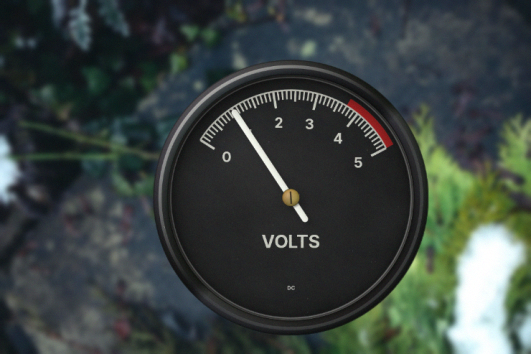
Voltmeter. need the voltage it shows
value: 1 V
